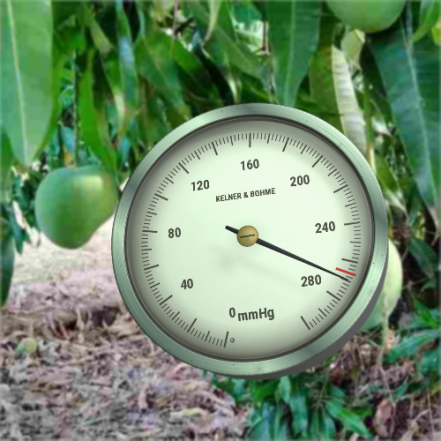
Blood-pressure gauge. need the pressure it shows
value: 270 mmHg
